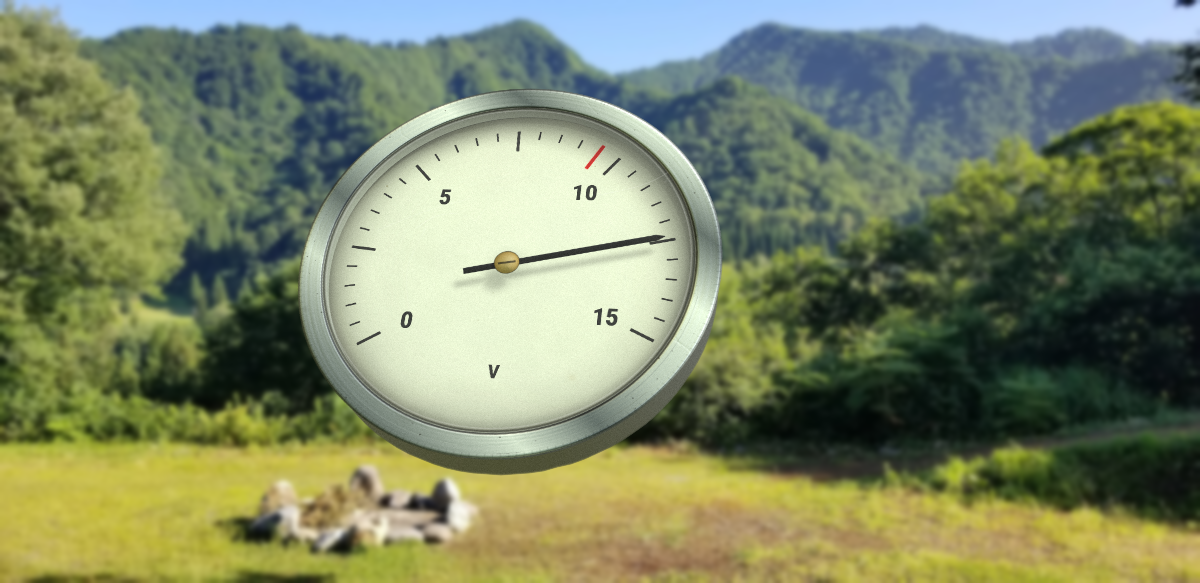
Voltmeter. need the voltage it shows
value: 12.5 V
